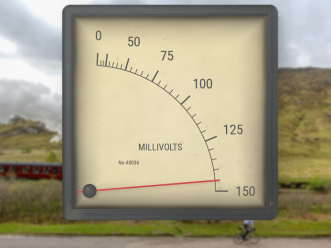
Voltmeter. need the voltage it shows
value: 145 mV
